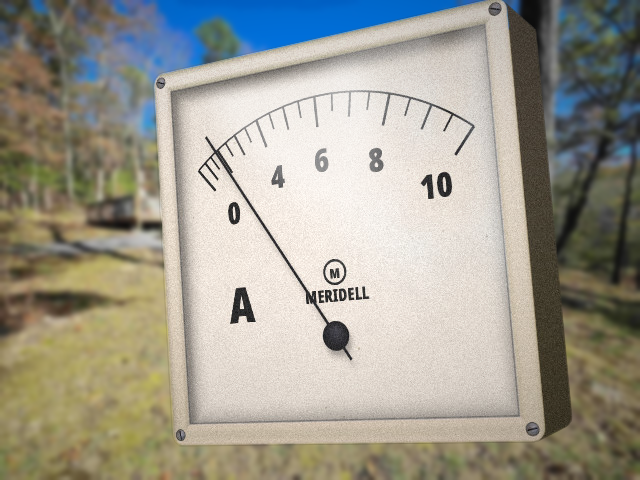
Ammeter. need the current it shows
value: 2 A
